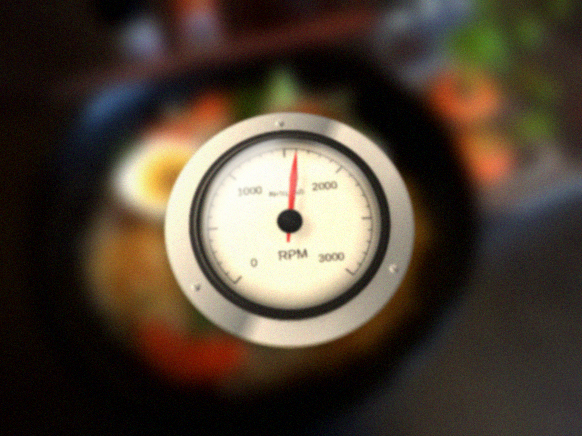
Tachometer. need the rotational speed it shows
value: 1600 rpm
